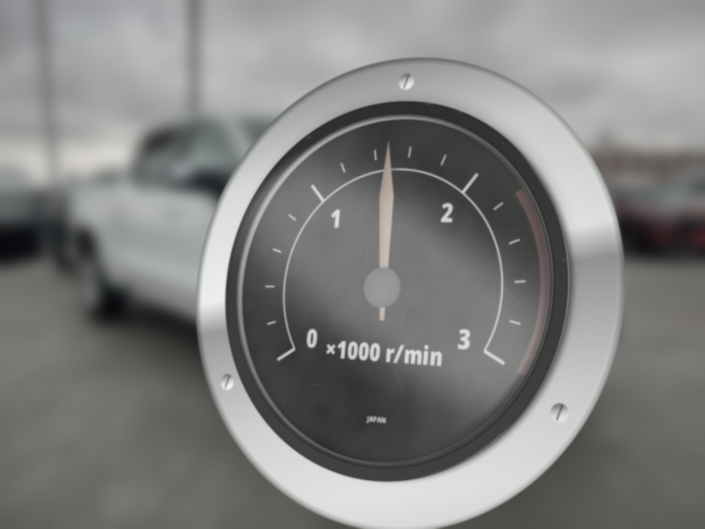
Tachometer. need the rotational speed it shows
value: 1500 rpm
